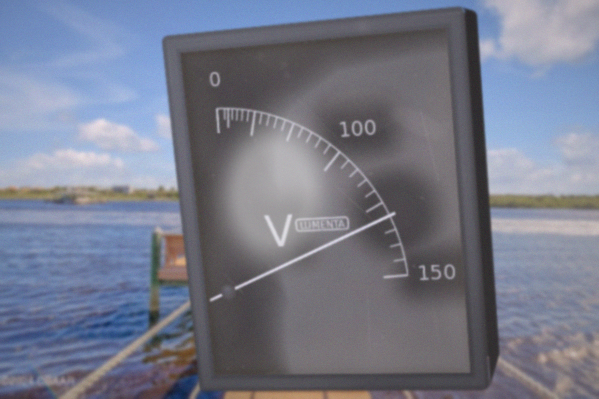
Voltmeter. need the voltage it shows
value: 130 V
